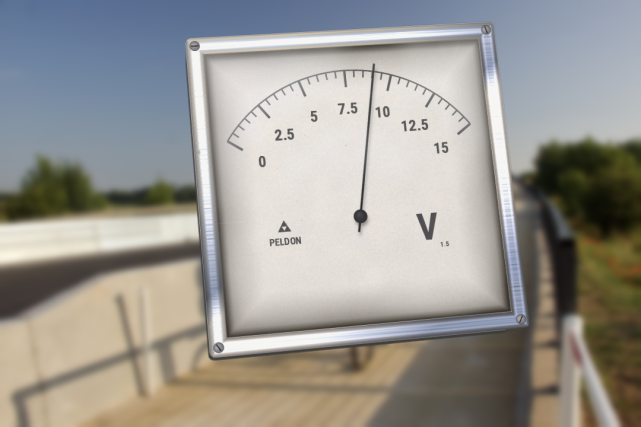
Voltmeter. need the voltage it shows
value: 9 V
